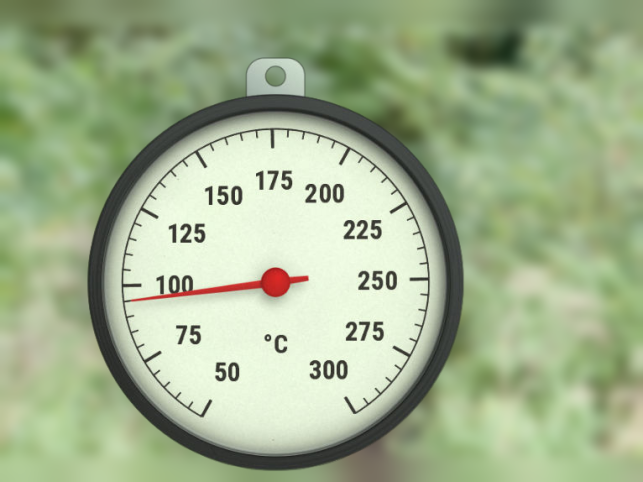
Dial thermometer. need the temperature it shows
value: 95 °C
